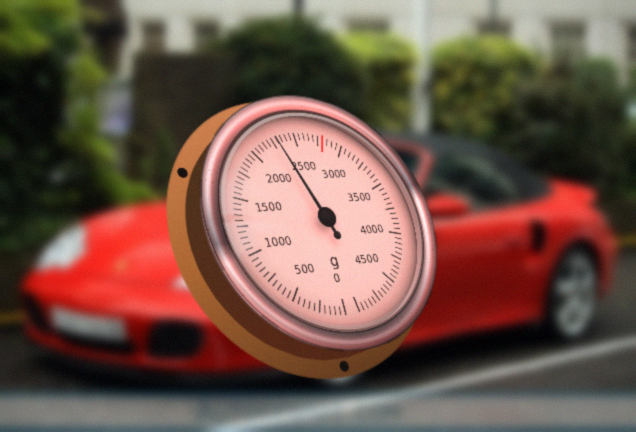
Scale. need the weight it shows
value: 2250 g
